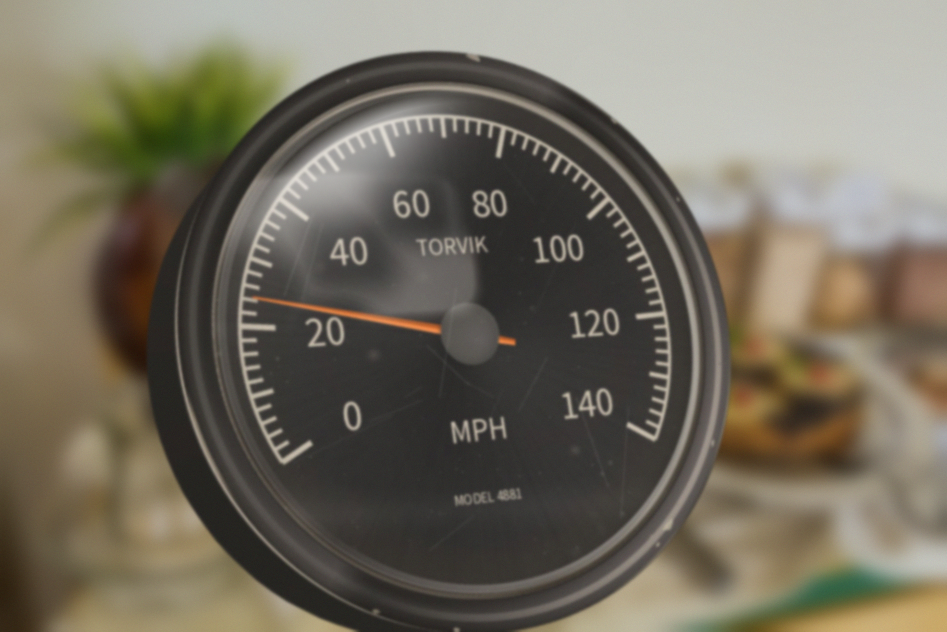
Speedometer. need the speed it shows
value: 24 mph
